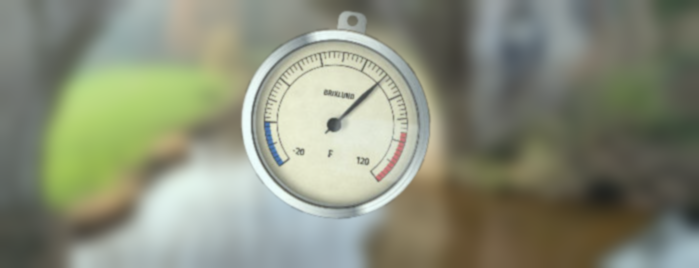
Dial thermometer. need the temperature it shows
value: 70 °F
